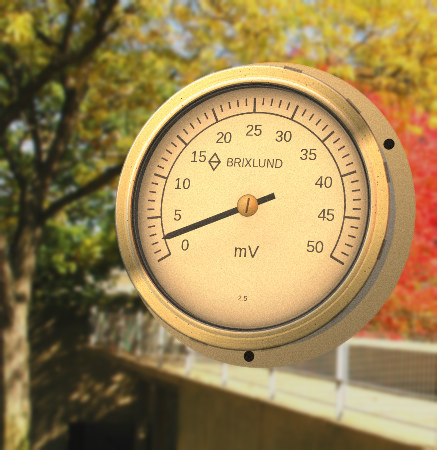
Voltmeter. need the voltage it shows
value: 2 mV
